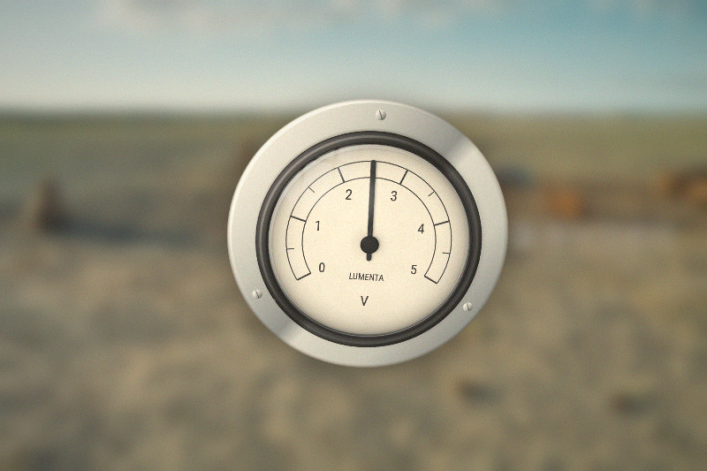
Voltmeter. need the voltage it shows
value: 2.5 V
